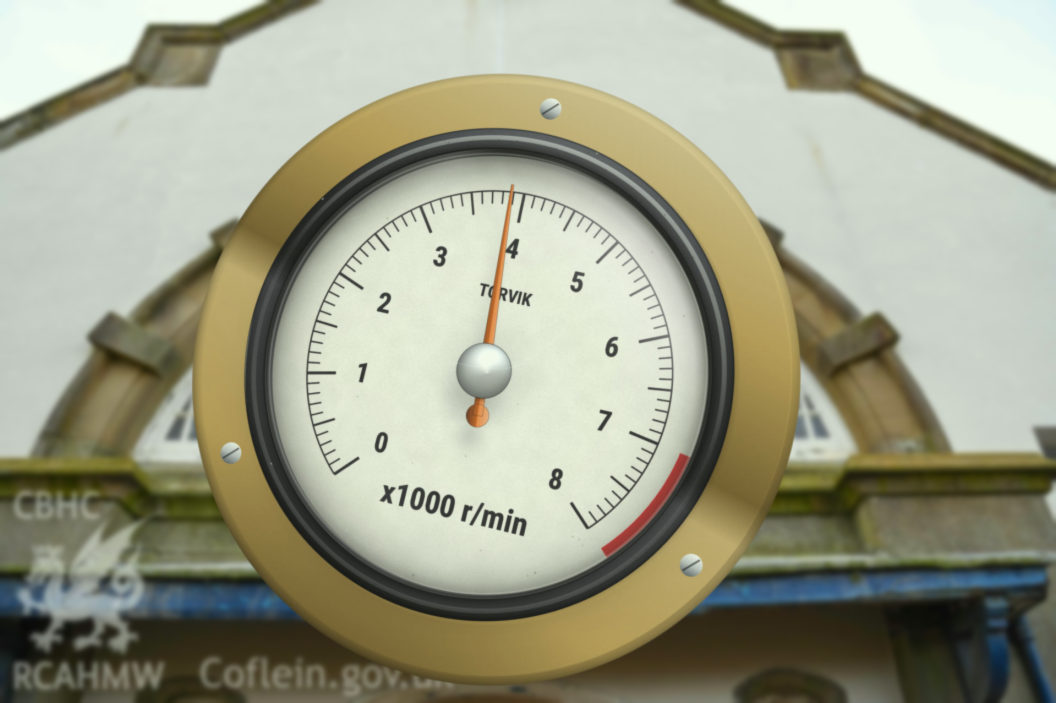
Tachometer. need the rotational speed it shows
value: 3900 rpm
